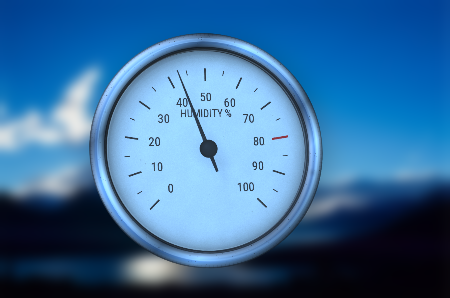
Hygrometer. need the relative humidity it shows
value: 42.5 %
